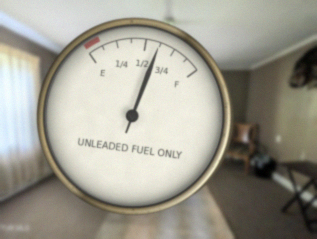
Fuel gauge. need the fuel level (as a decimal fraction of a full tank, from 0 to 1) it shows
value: 0.625
